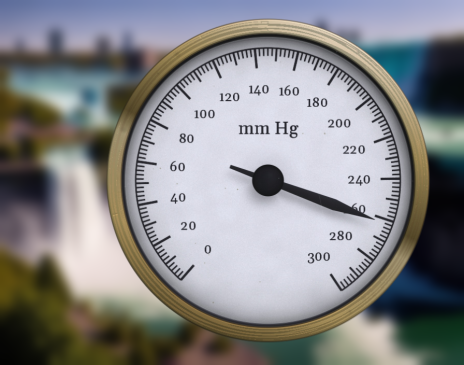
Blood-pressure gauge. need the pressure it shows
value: 262 mmHg
